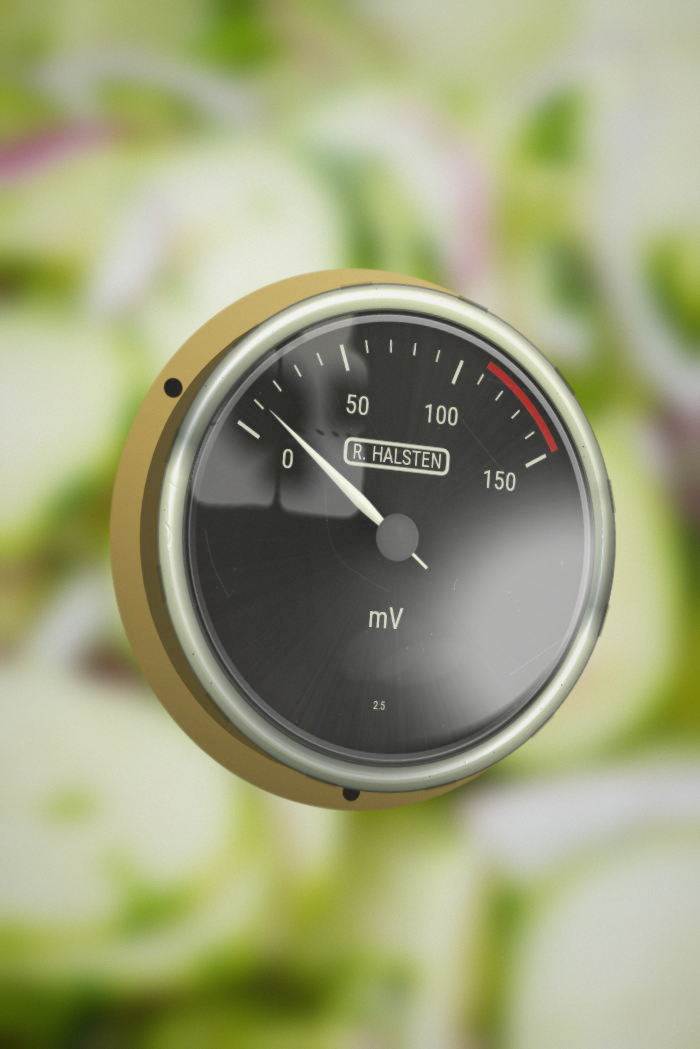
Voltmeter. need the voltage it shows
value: 10 mV
